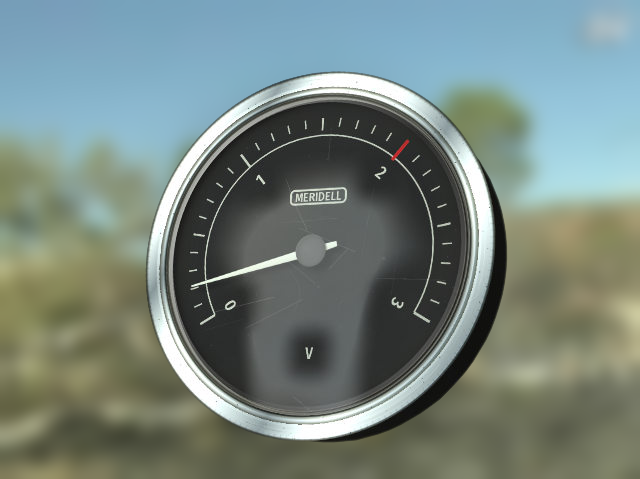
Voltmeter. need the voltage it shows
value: 0.2 V
